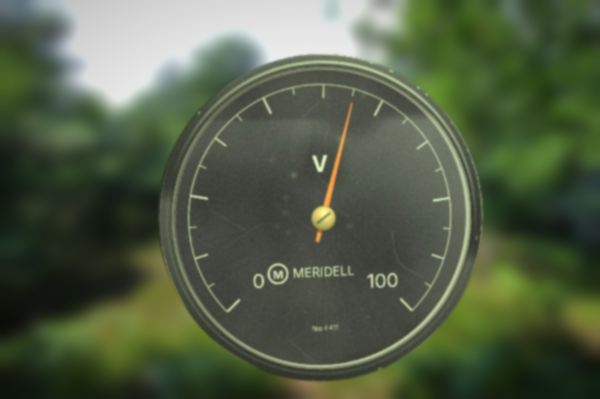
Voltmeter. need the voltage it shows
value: 55 V
